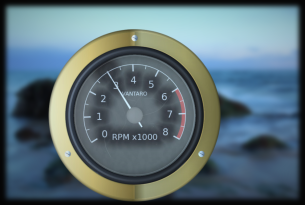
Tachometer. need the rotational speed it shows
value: 3000 rpm
